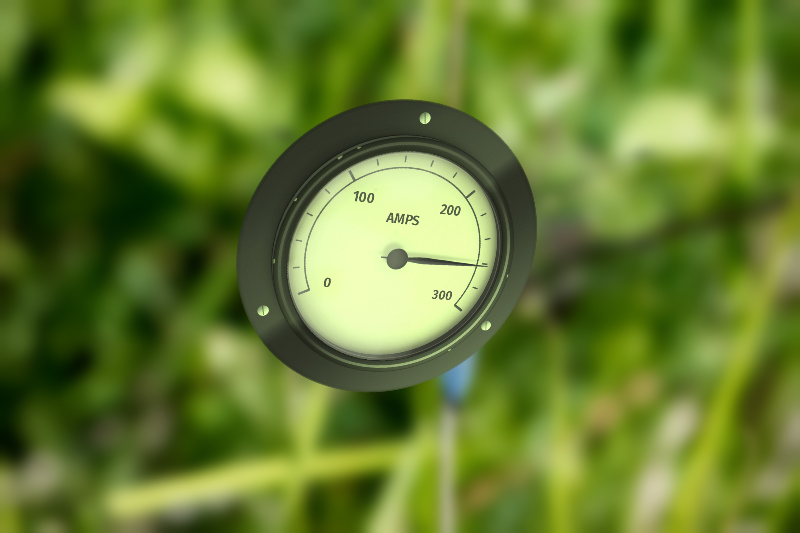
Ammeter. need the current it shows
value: 260 A
